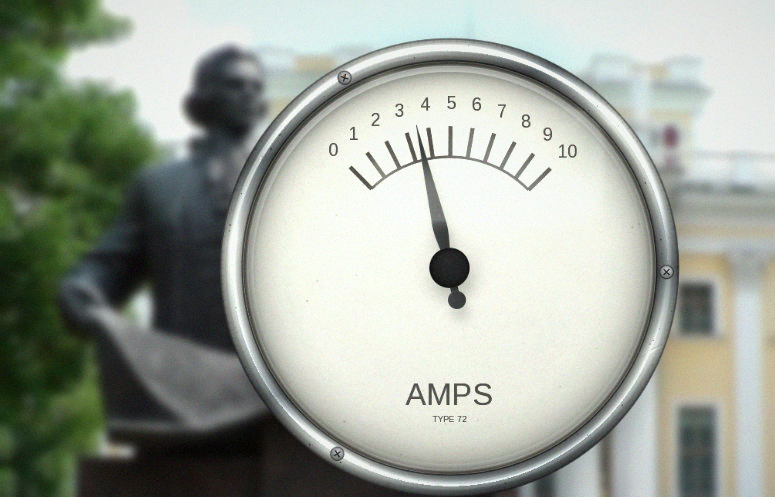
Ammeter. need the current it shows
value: 3.5 A
